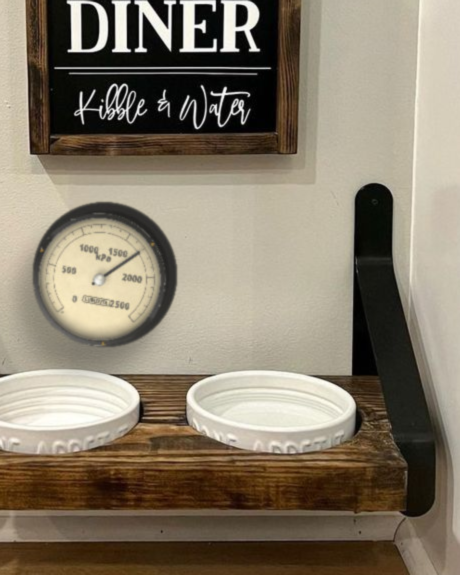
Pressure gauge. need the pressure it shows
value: 1700 kPa
